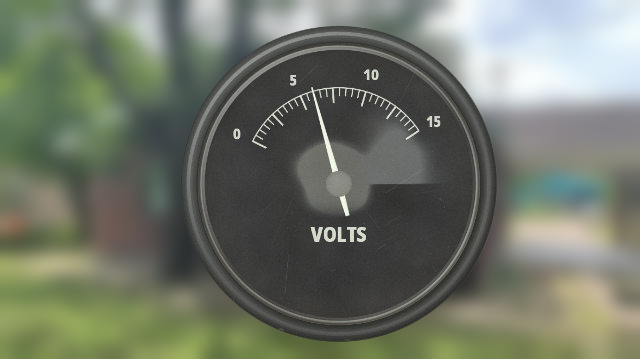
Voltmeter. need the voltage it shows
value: 6 V
